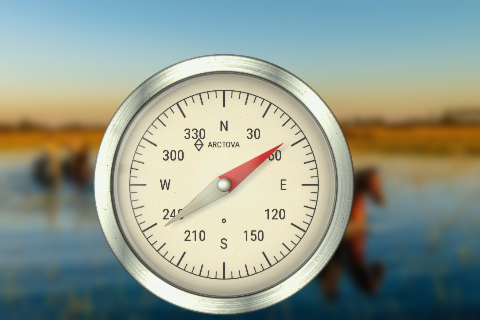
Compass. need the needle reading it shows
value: 55 °
